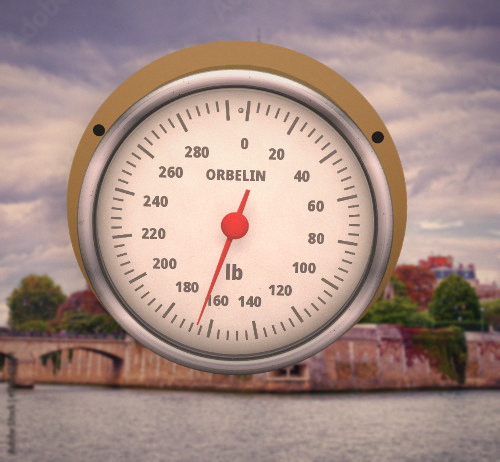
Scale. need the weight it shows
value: 166 lb
